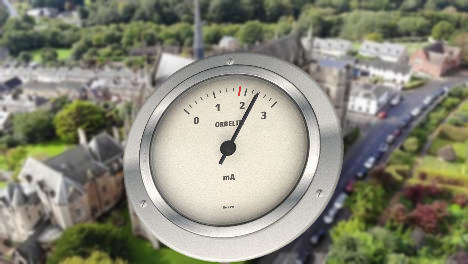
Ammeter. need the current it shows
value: 2.4 mA
